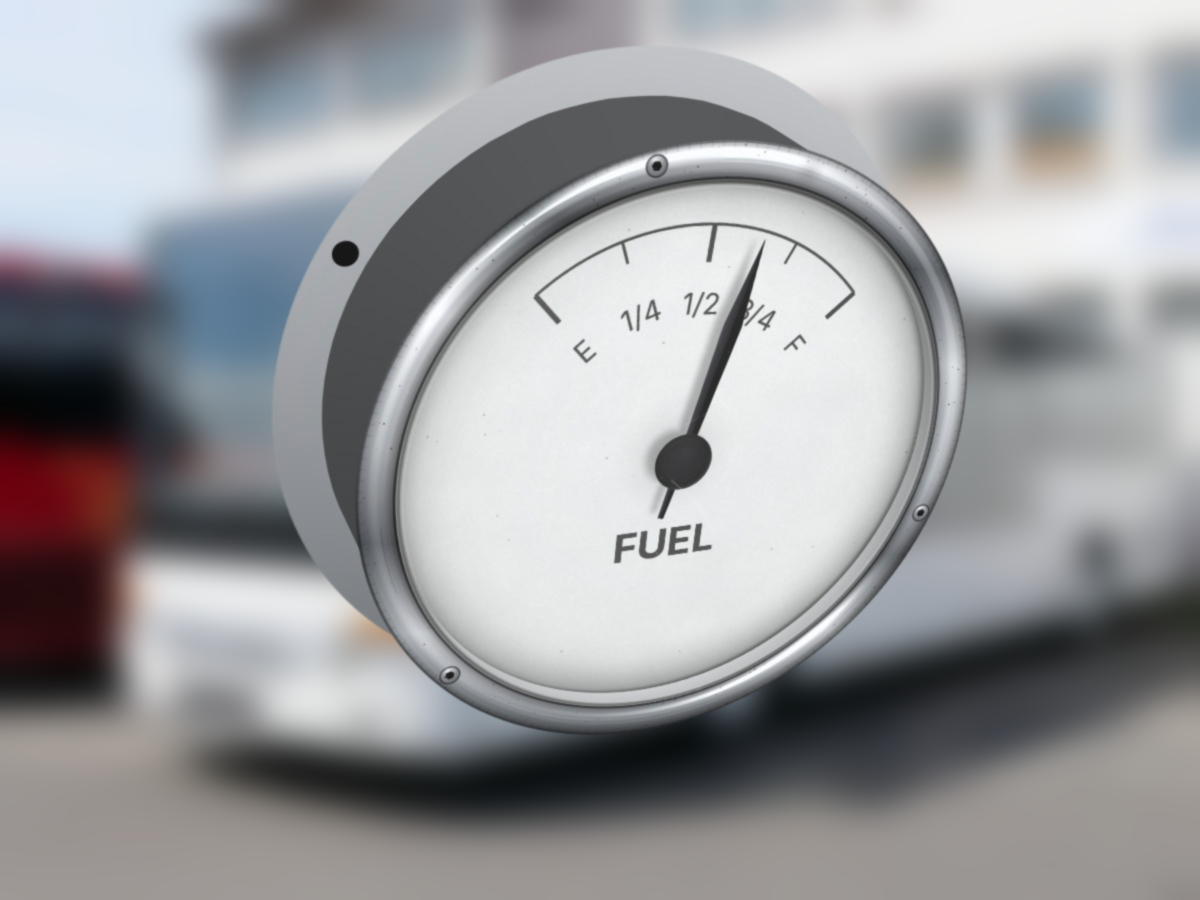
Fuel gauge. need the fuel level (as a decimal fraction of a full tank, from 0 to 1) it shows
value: 0.625
